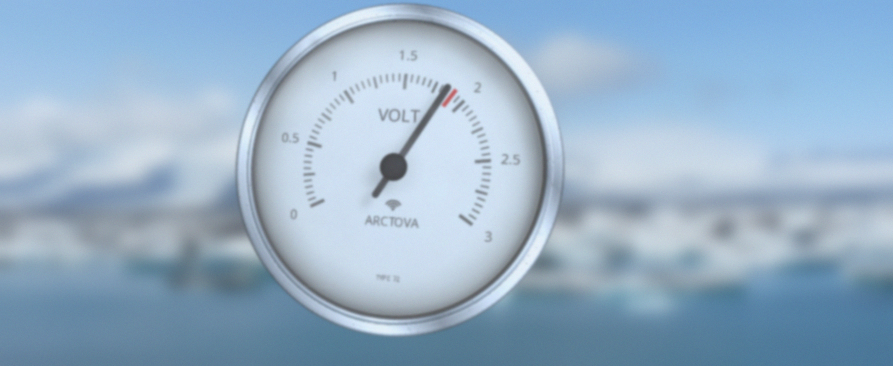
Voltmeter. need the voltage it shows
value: 1.85 V
